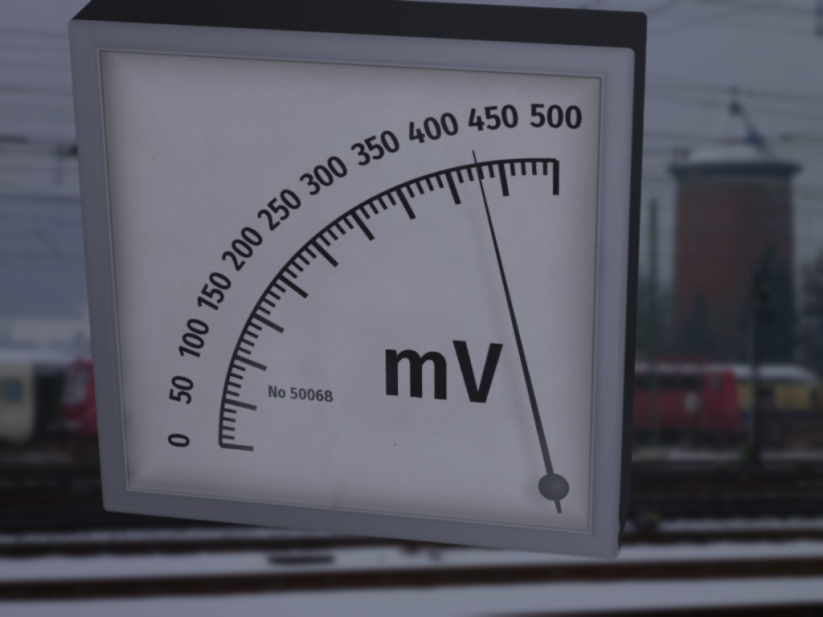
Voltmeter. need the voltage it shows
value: 430 mV
